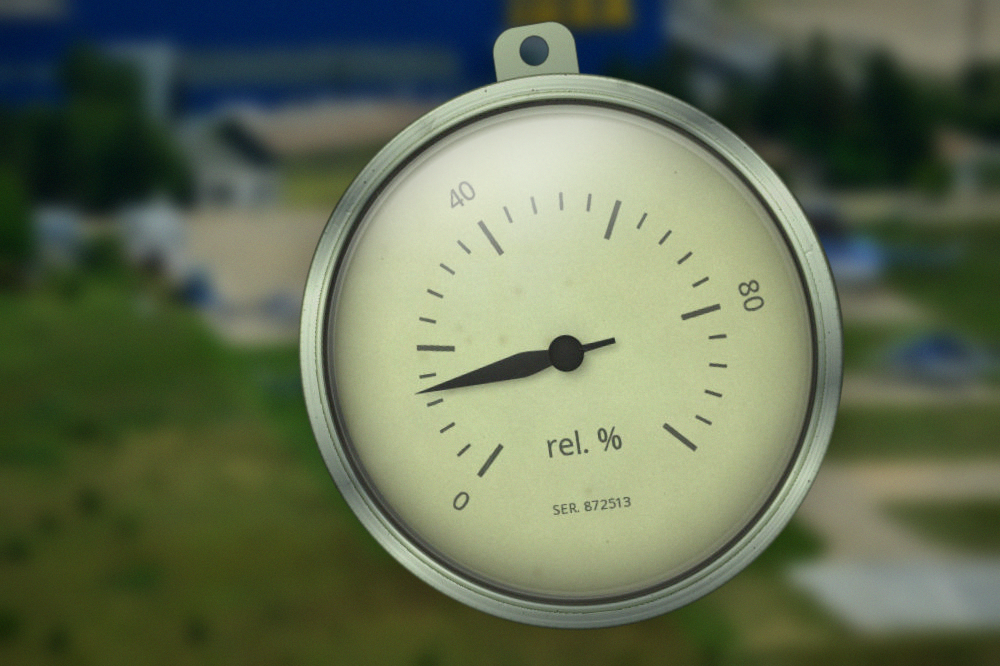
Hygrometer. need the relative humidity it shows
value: 14 %
